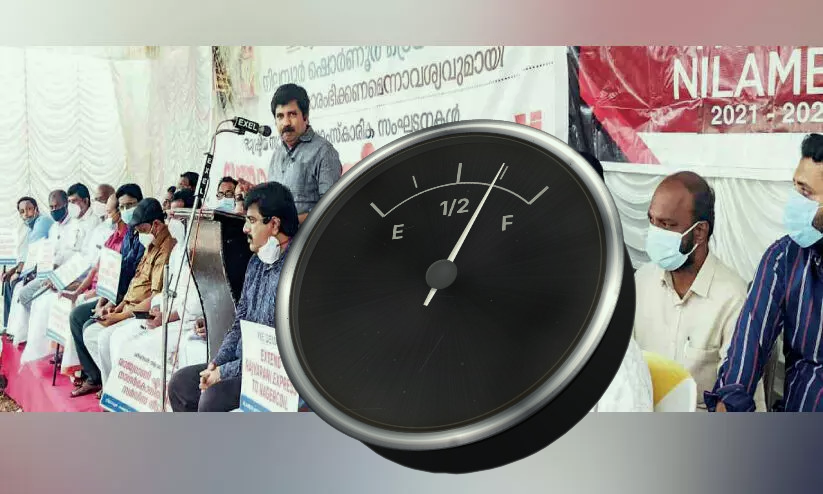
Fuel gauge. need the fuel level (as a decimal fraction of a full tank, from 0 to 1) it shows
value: 0.75
